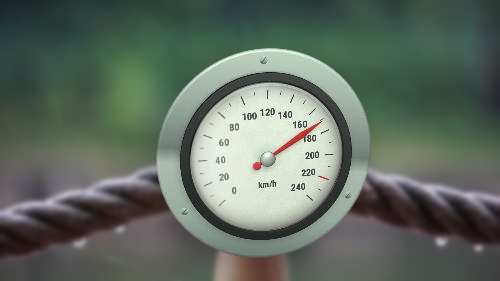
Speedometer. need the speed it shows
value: 170 km/h
